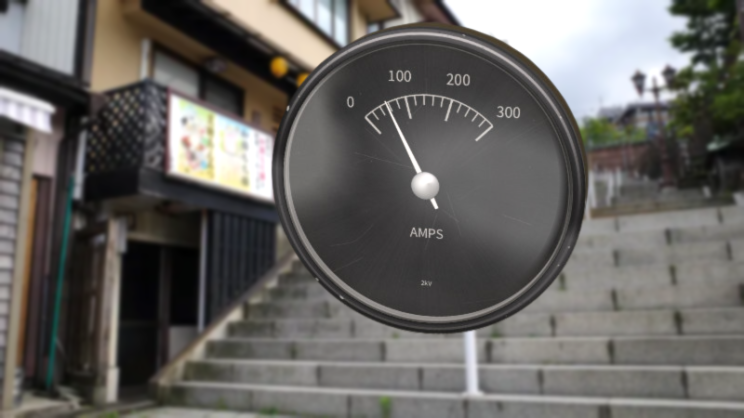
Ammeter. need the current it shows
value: 60 A
